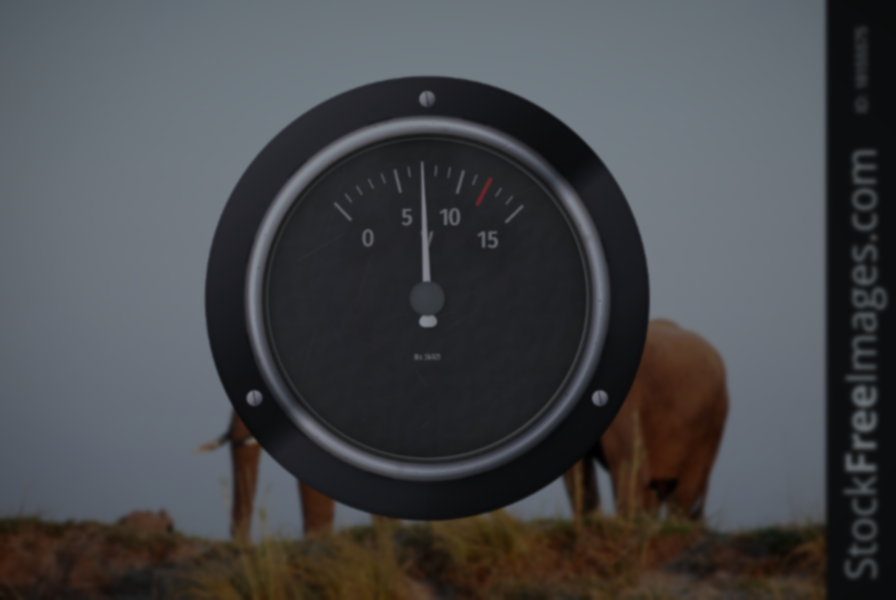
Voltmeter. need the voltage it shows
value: 7 V
